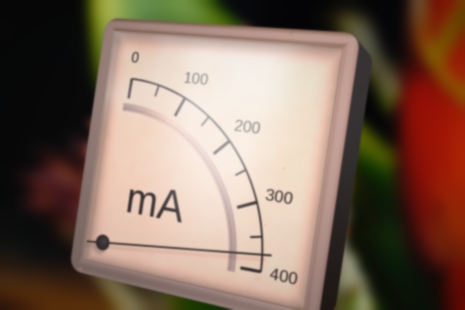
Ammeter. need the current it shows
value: 375 mA
